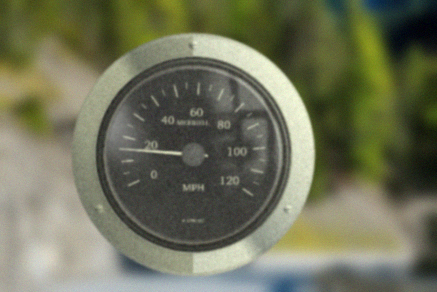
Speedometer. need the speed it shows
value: 15 mph
